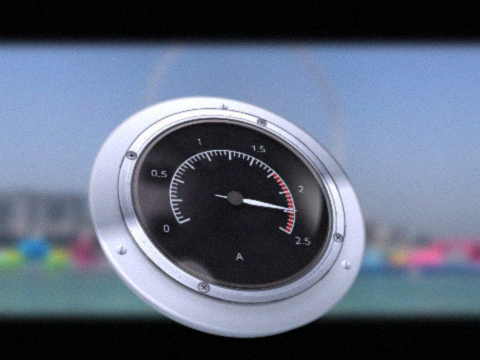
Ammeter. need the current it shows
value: 2.25 A
